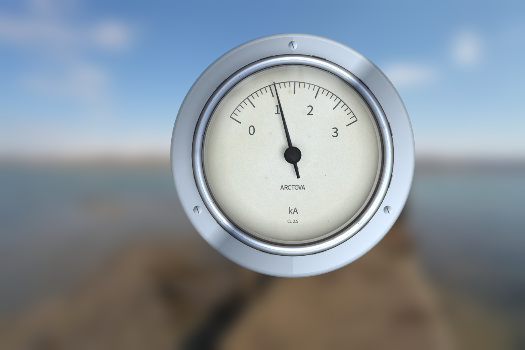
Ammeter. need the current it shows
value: 1.1 kA
